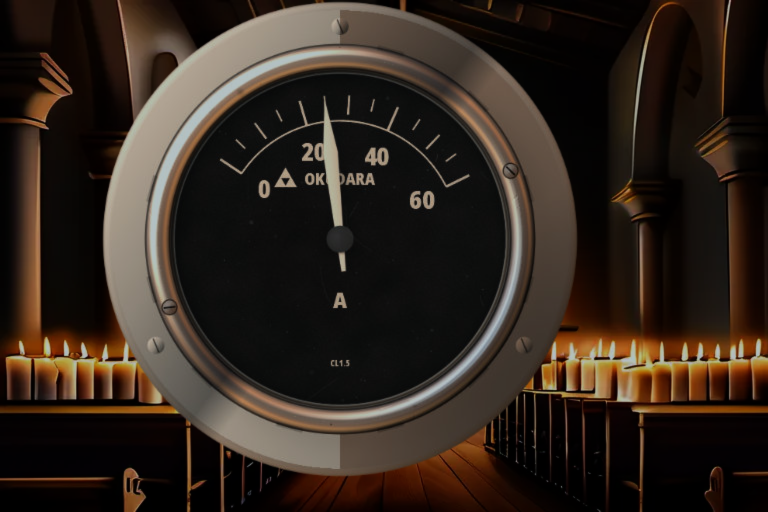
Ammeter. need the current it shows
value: 25 A
